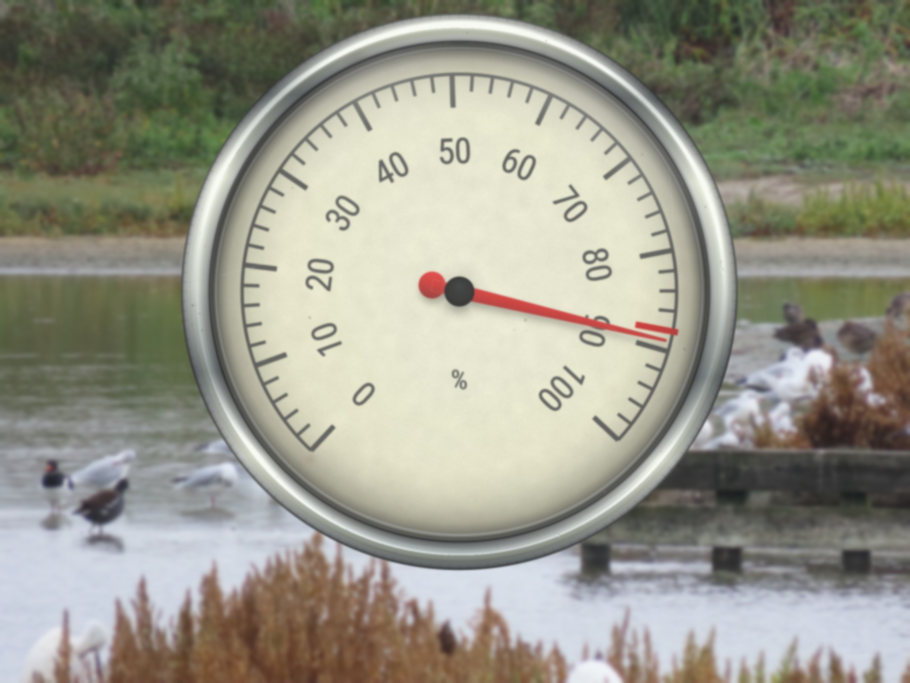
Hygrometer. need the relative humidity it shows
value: 89 %
